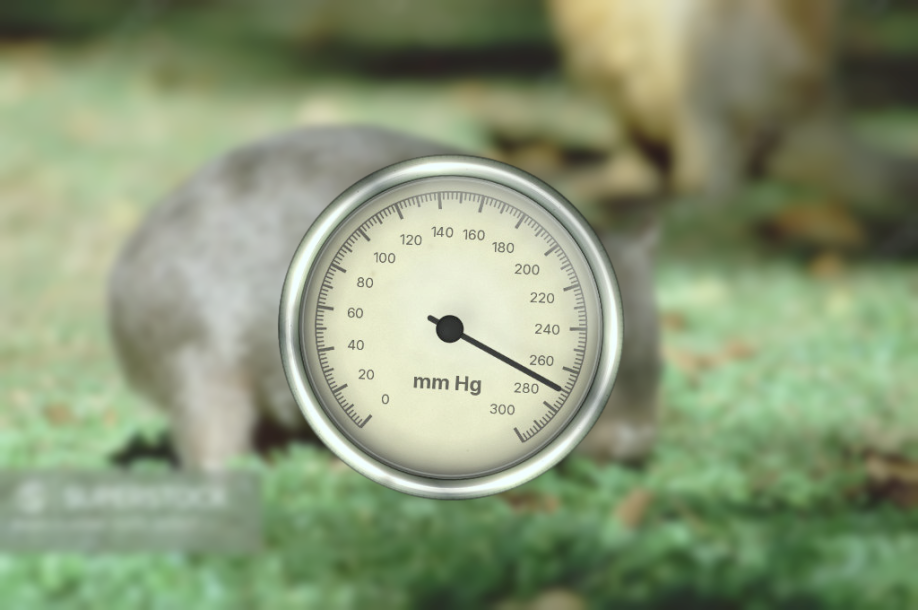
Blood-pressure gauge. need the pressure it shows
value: 270 mmHg
